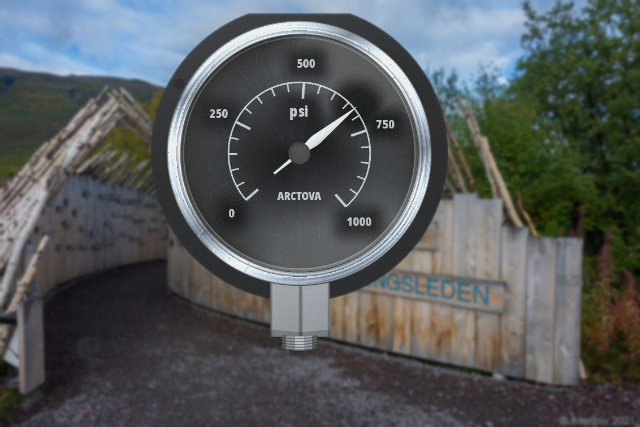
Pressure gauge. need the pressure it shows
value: 675 psi
